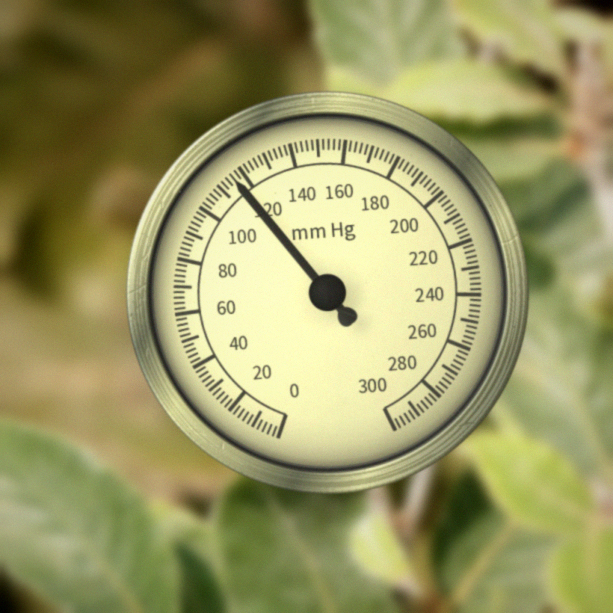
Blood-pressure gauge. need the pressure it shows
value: 116 mmHg
